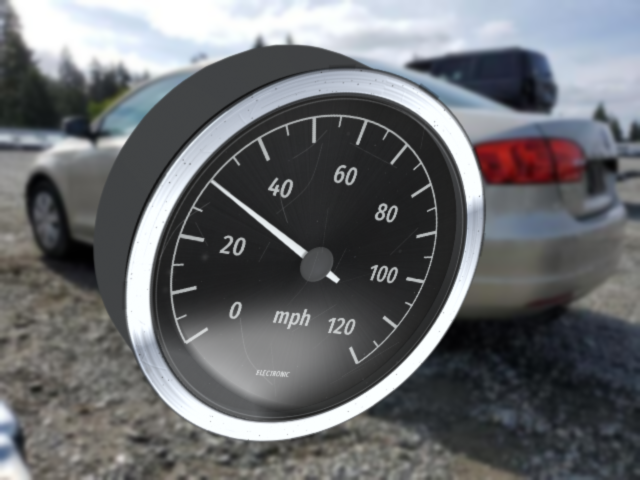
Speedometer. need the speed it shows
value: 30 mph
